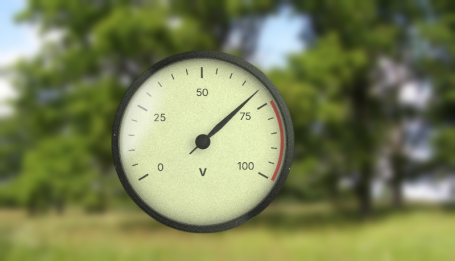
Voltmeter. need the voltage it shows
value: 70 V
